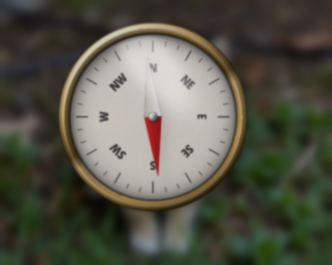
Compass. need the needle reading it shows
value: 175 °
